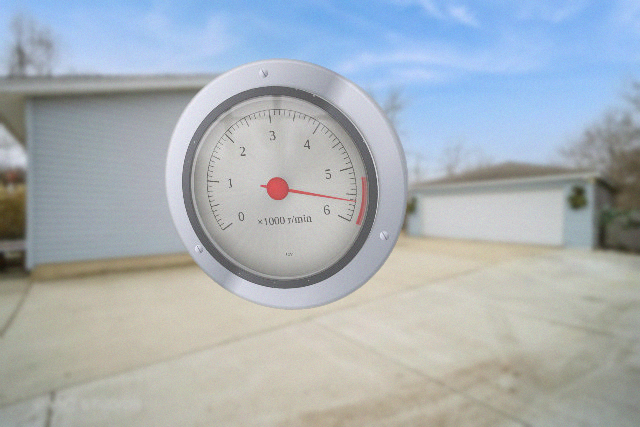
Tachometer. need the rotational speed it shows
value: 5600 rpm
